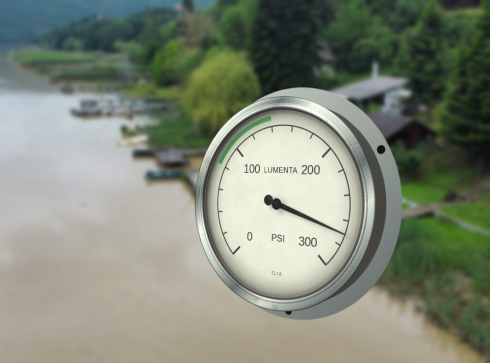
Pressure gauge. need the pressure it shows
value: 270 psi
